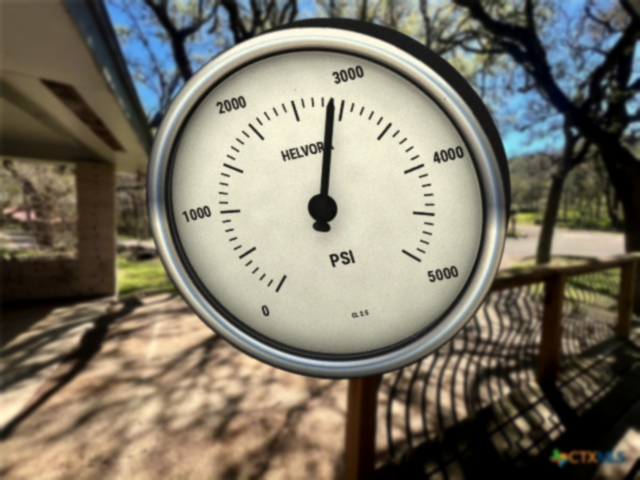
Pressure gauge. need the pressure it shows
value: 2900 psi
